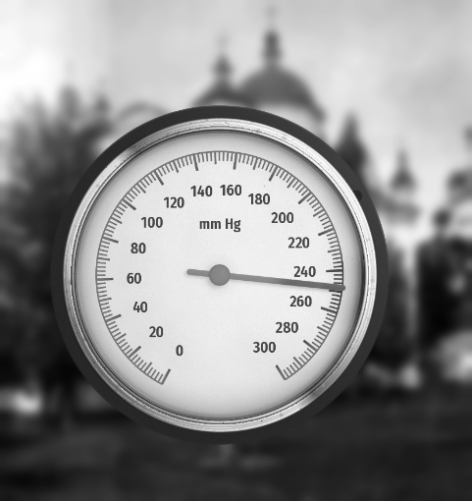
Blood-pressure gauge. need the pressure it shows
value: 248 mmHg
